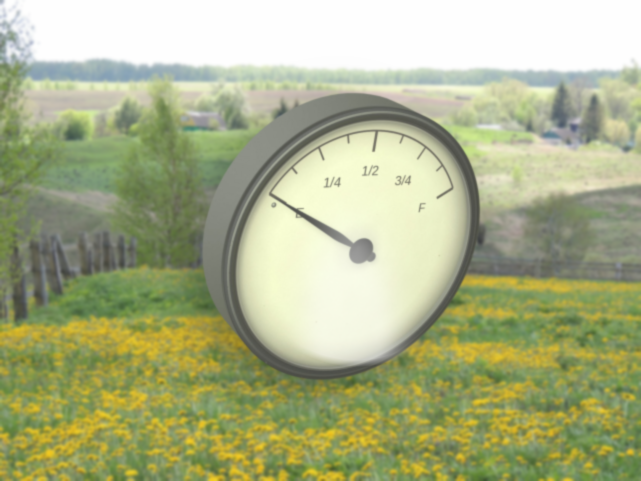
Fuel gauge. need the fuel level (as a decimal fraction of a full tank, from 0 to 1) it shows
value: 0
